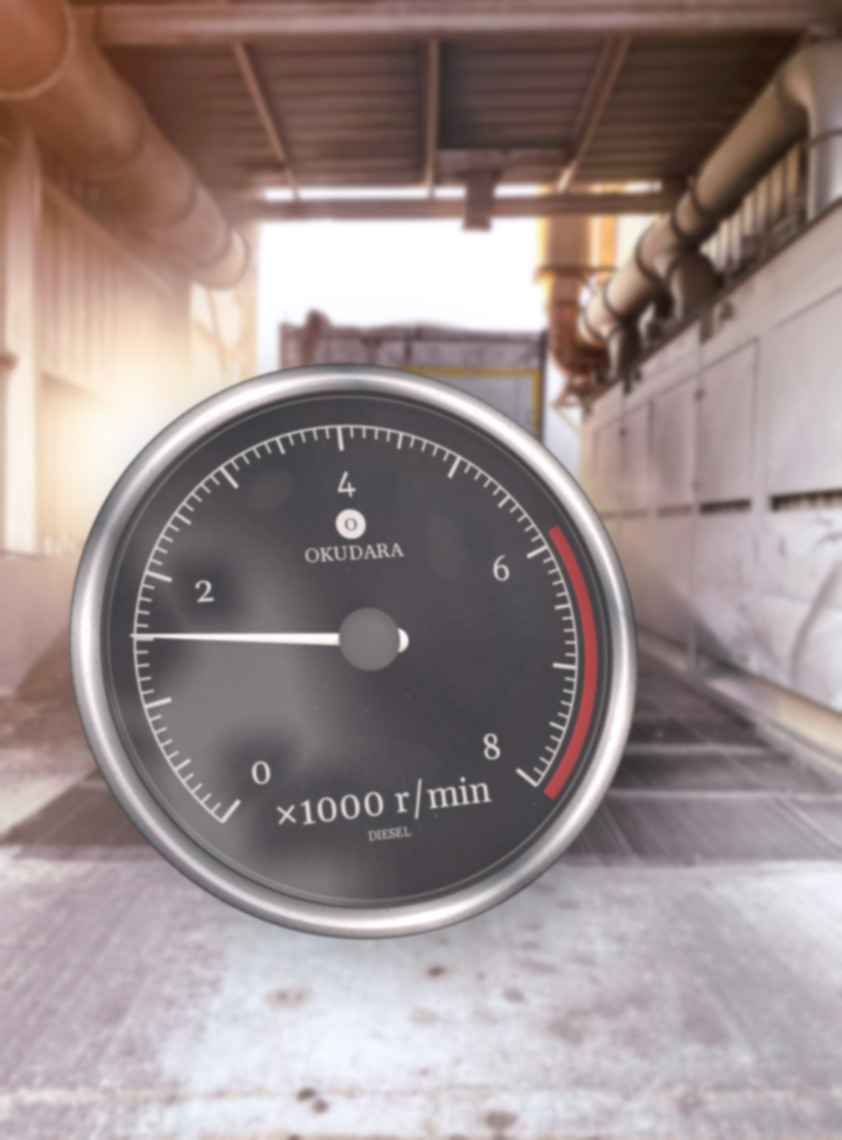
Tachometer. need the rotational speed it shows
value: 1500 rpm
